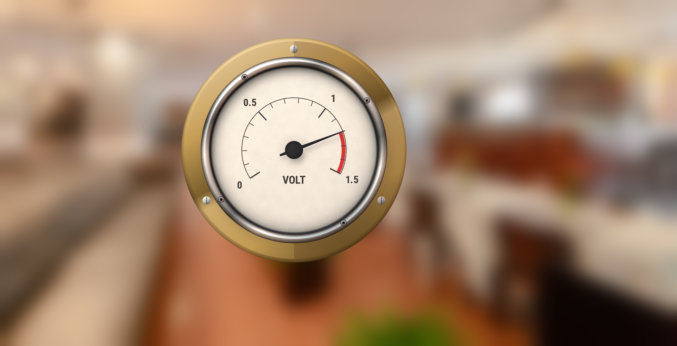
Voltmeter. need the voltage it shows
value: 1.2 V
